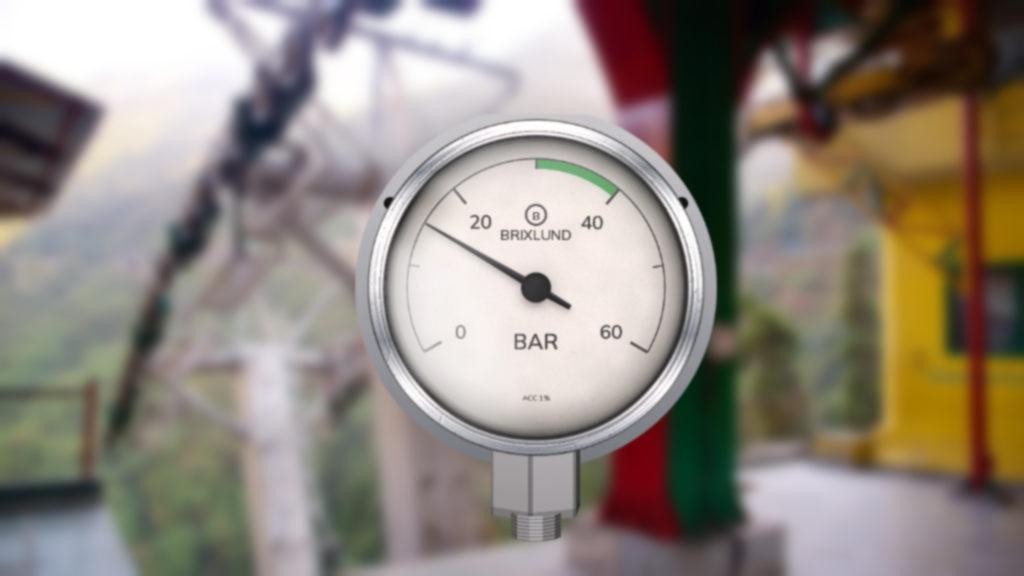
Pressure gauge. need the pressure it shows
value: 15 bar
